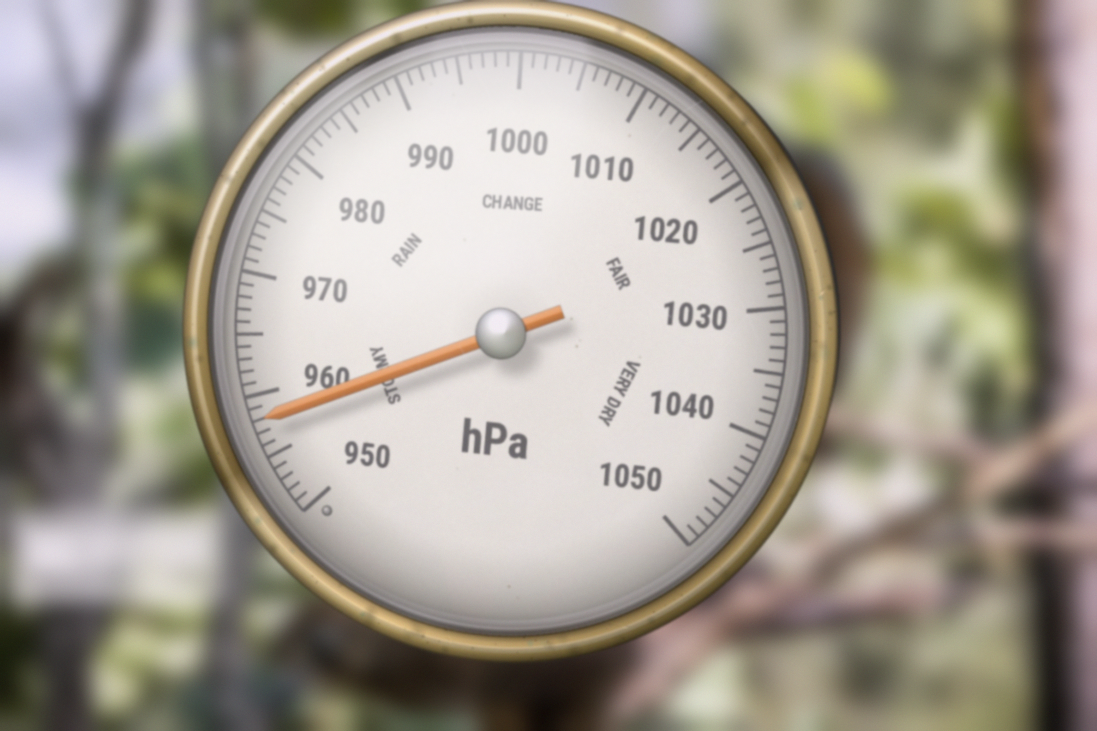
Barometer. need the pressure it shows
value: 958 hPa
